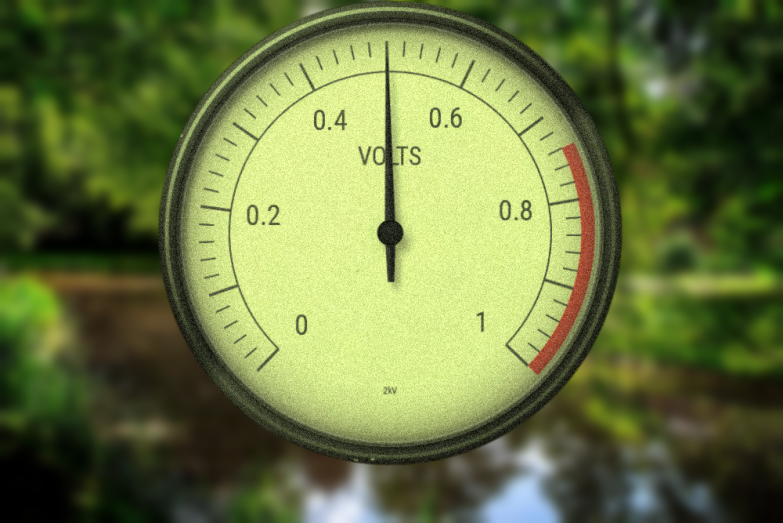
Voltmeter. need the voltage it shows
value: 0.5 V
